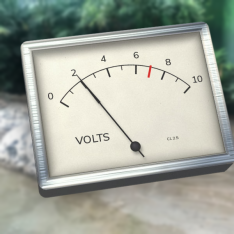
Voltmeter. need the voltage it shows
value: 2 V
